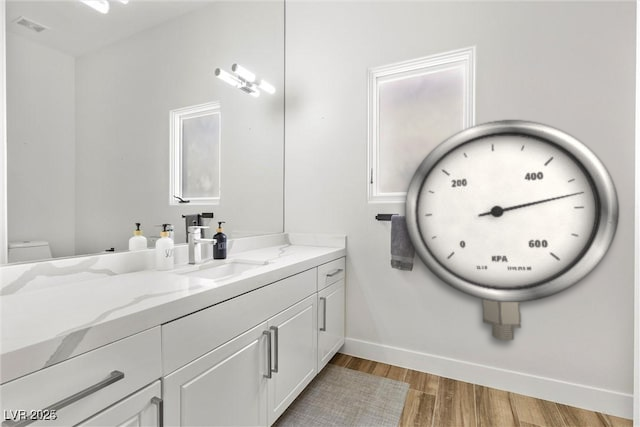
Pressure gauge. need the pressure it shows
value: 475 kPa
